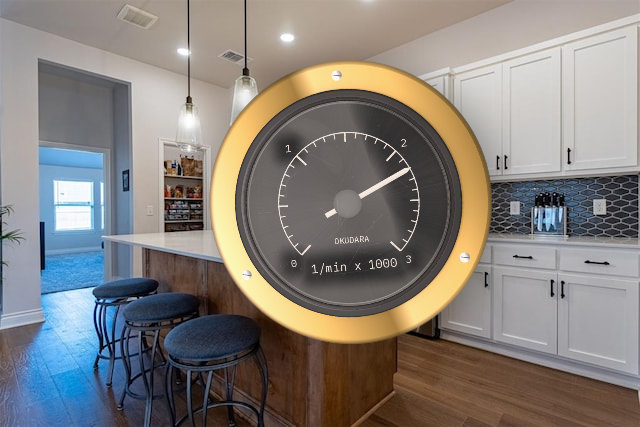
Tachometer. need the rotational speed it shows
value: 2200 rpm
